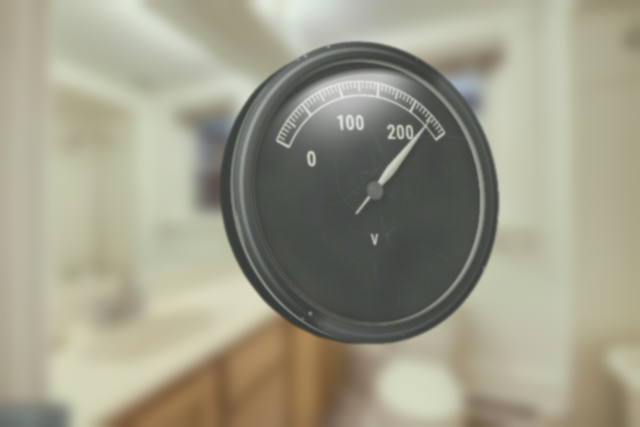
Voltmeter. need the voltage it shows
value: 225 V
